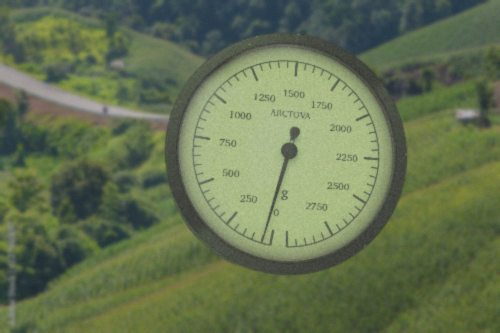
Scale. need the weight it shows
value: 50 g
